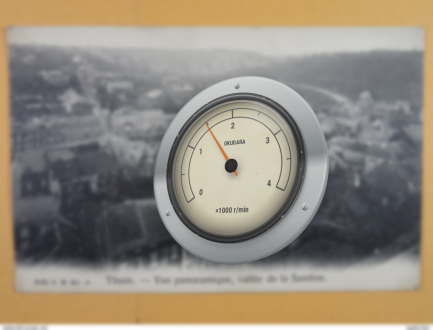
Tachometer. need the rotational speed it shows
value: 1500 rpm
